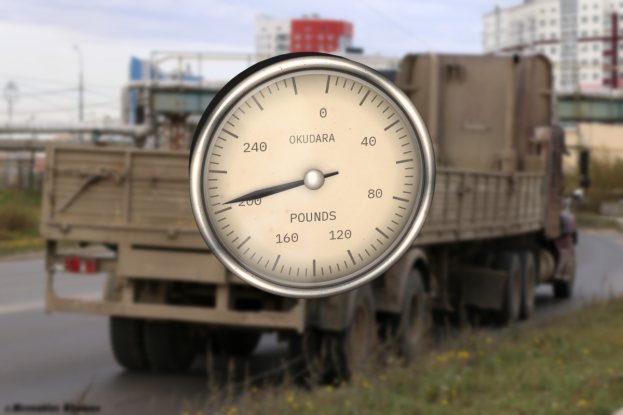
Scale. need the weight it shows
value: 204 lb
